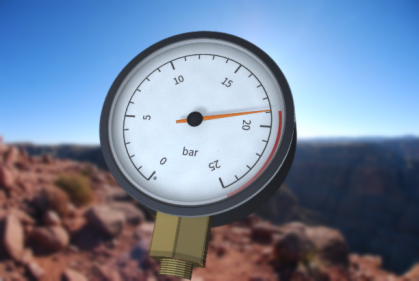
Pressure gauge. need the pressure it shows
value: 19 bar
